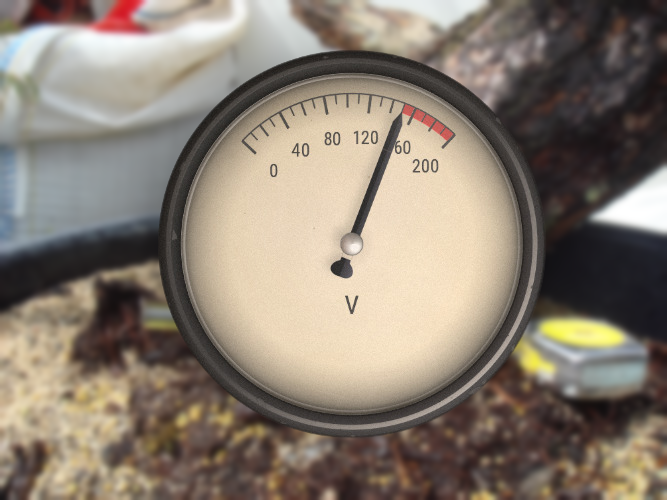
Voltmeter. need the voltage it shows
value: 150 V
